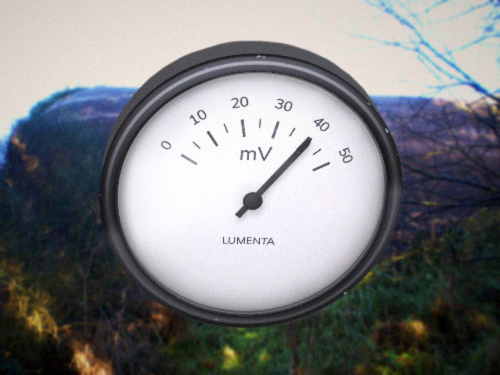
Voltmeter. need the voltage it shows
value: 40 mV
